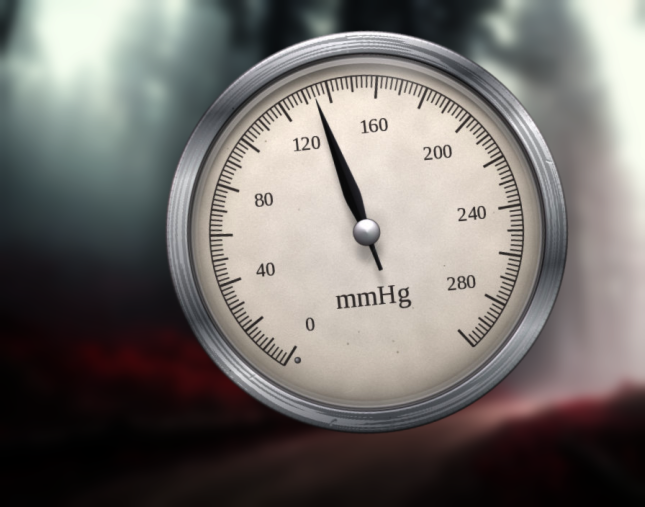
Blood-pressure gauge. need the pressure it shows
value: 134 mmHg
